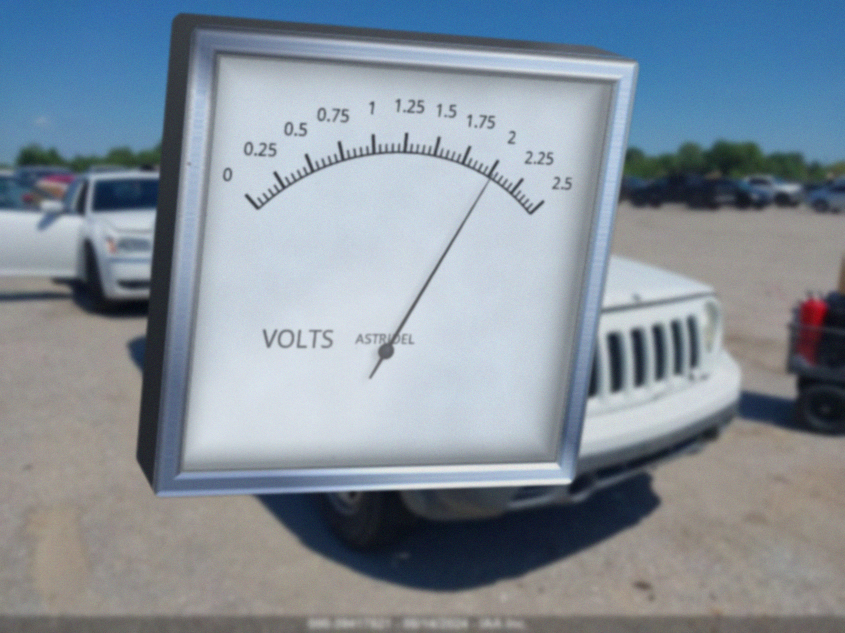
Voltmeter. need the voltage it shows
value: 2 V
